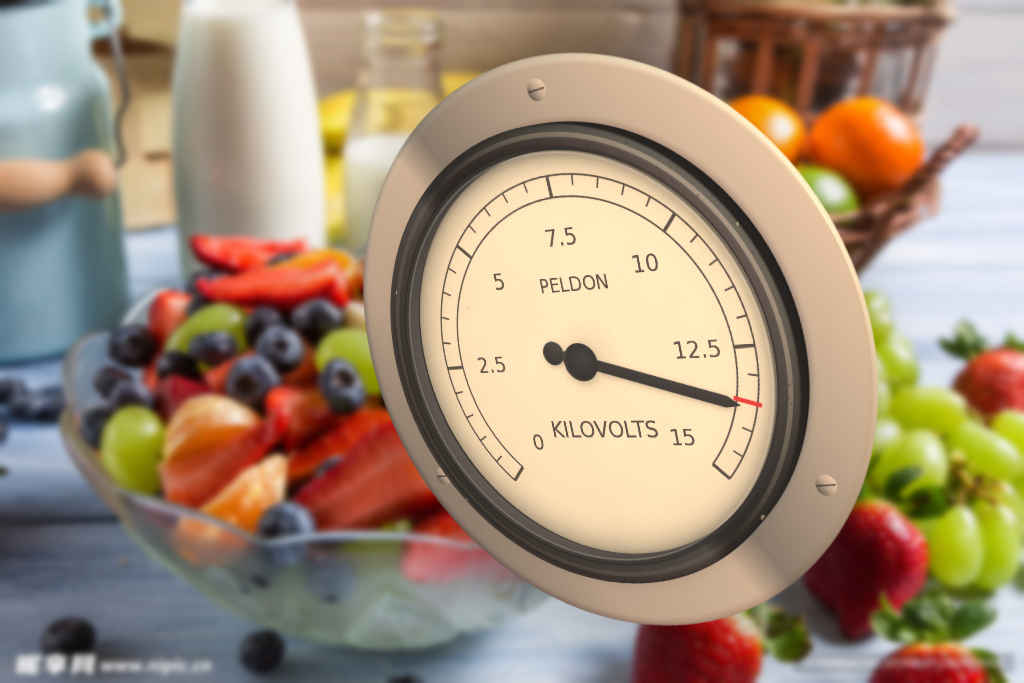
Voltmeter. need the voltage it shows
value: 13.5 kV
